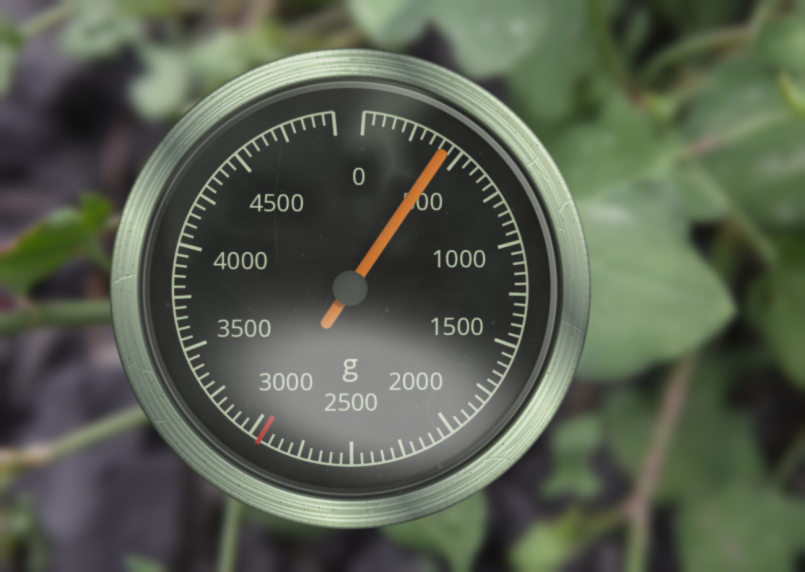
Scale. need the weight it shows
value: 425 g
